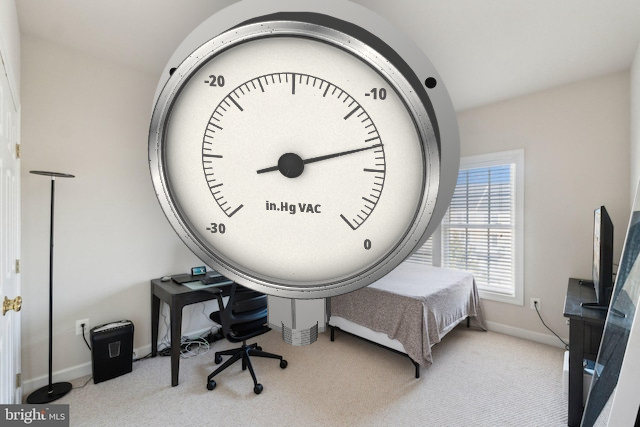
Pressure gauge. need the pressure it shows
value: -7 inHg
